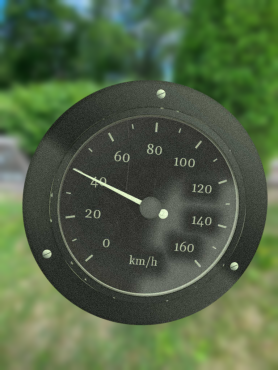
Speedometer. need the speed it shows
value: 40 km/h
